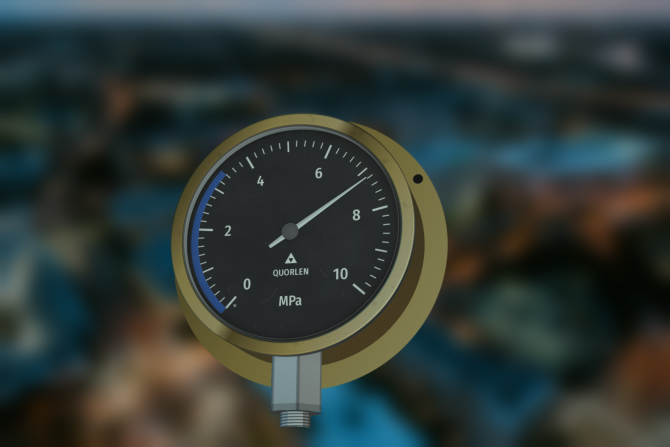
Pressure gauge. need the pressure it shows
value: 7.2 MPa
